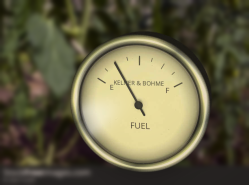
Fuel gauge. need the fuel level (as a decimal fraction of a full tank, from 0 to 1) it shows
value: 0.25
